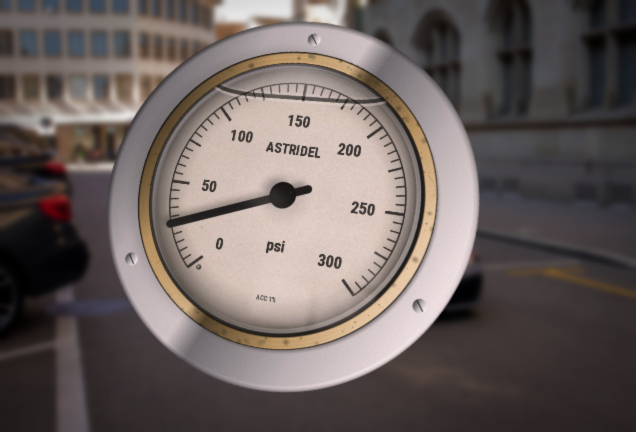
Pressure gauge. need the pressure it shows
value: 25 psi
